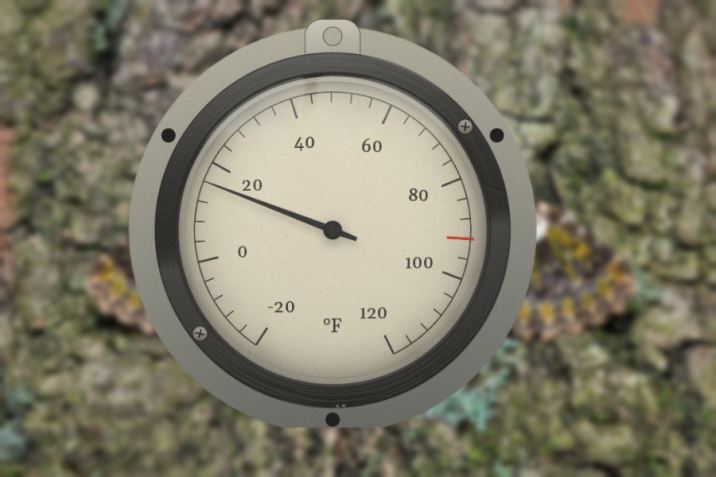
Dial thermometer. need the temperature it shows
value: 16 °F
